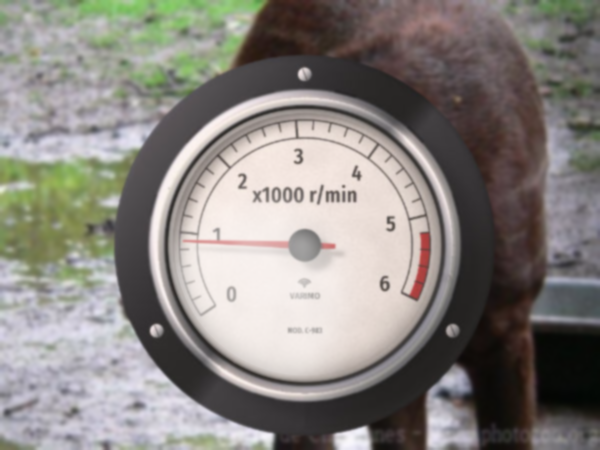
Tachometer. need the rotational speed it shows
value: 900 rpm
